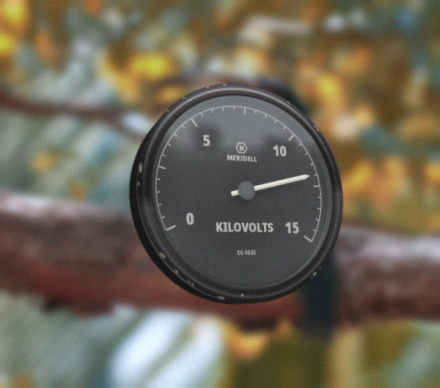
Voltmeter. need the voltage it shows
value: 12 kV
